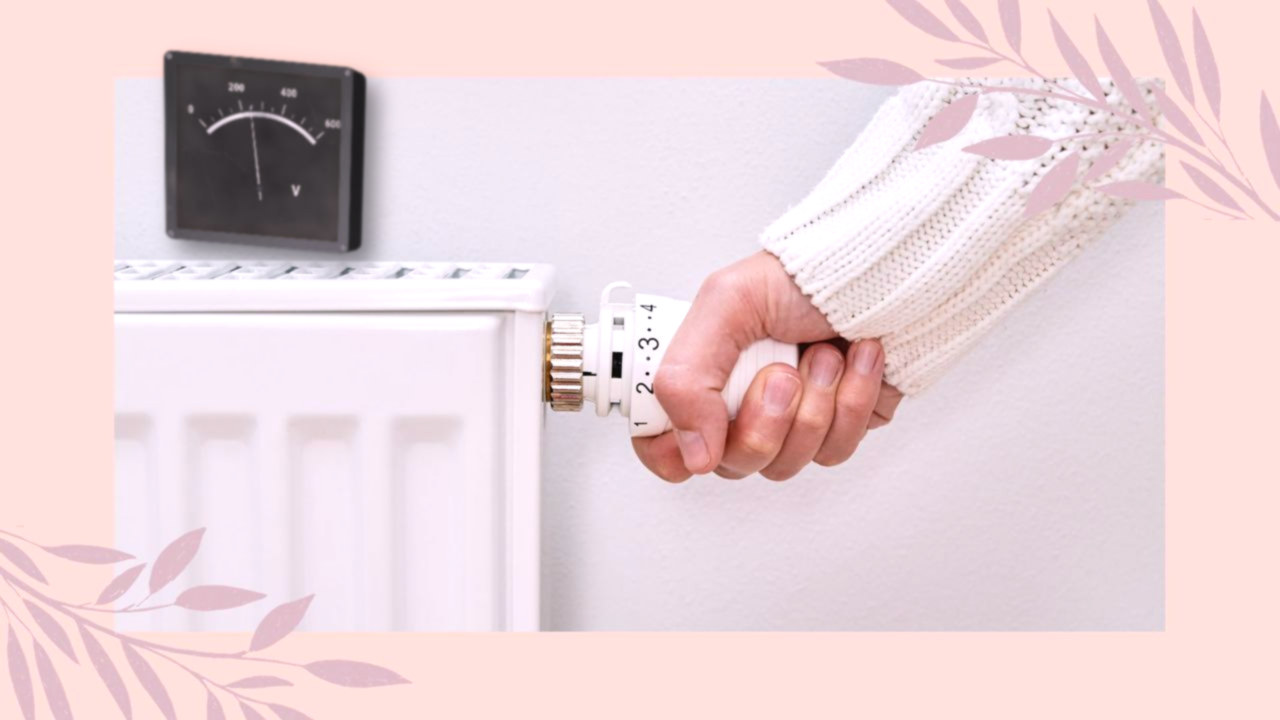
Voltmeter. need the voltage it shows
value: 250 V
